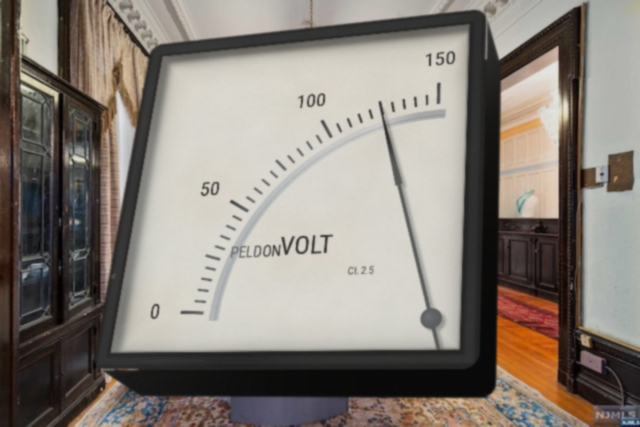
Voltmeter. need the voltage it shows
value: 125 V
